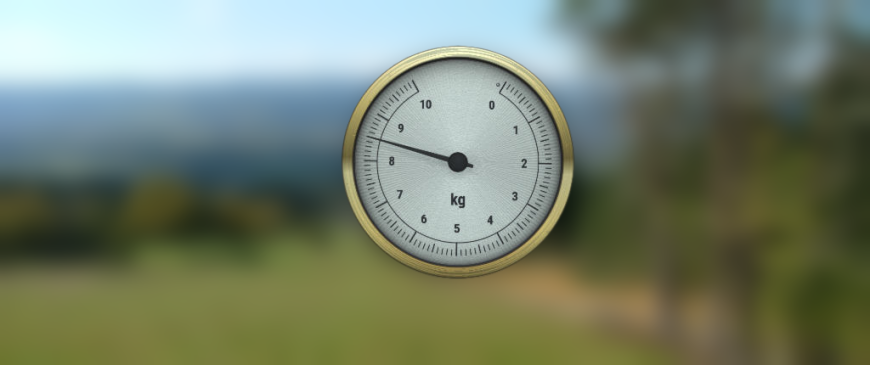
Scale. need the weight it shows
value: 8.5 kg
